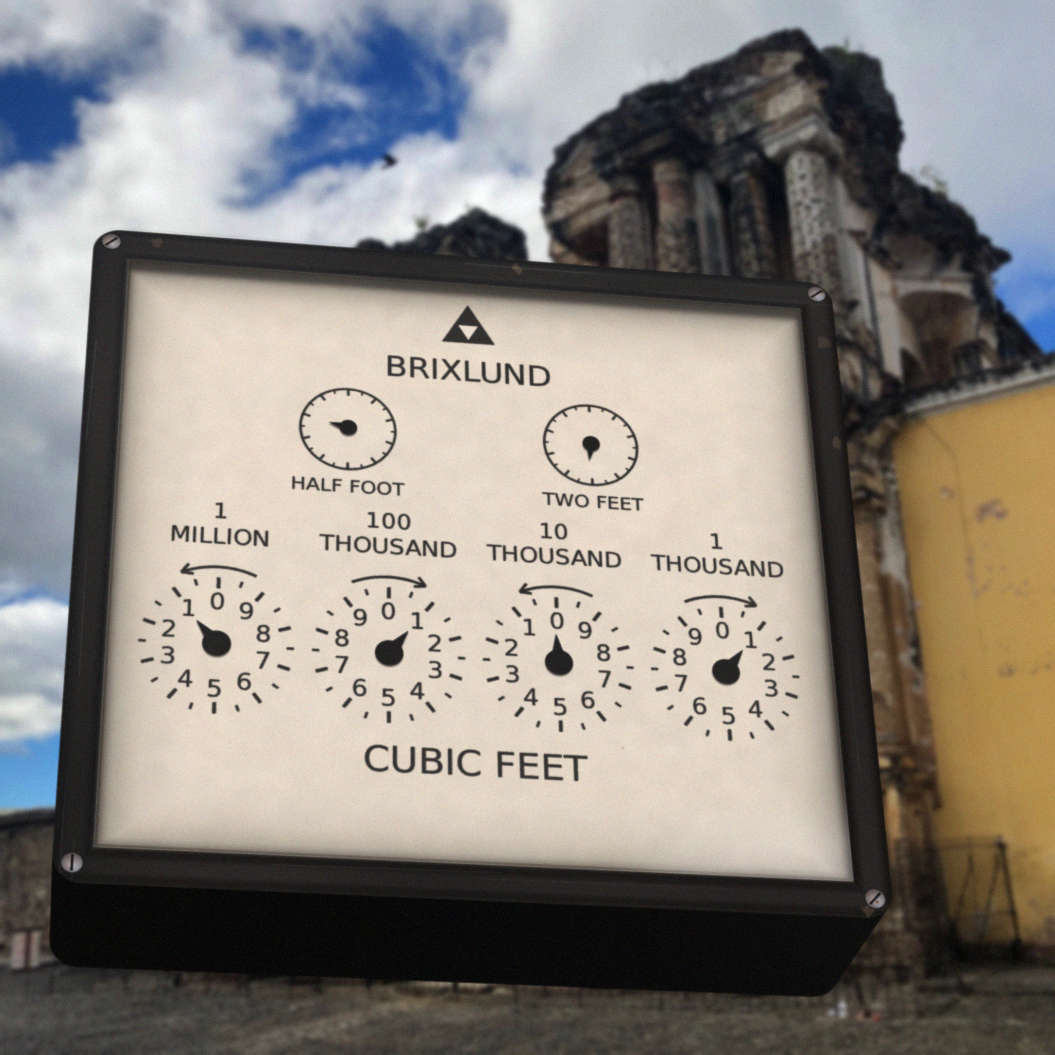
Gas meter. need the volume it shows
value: 110100 ft³
